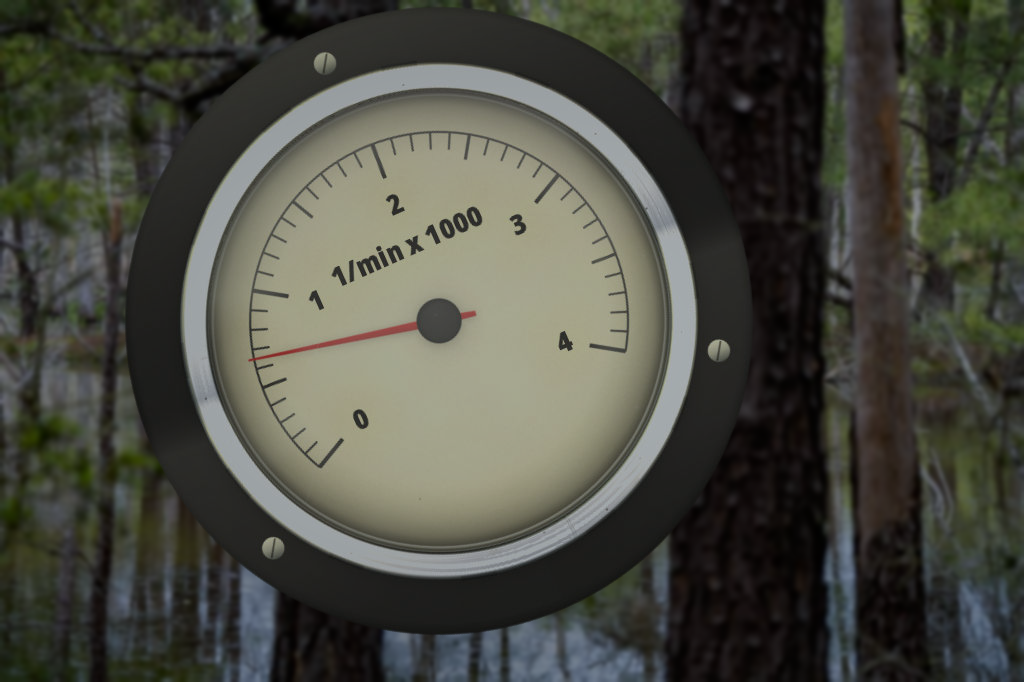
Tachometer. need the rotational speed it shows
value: 650 rpm
